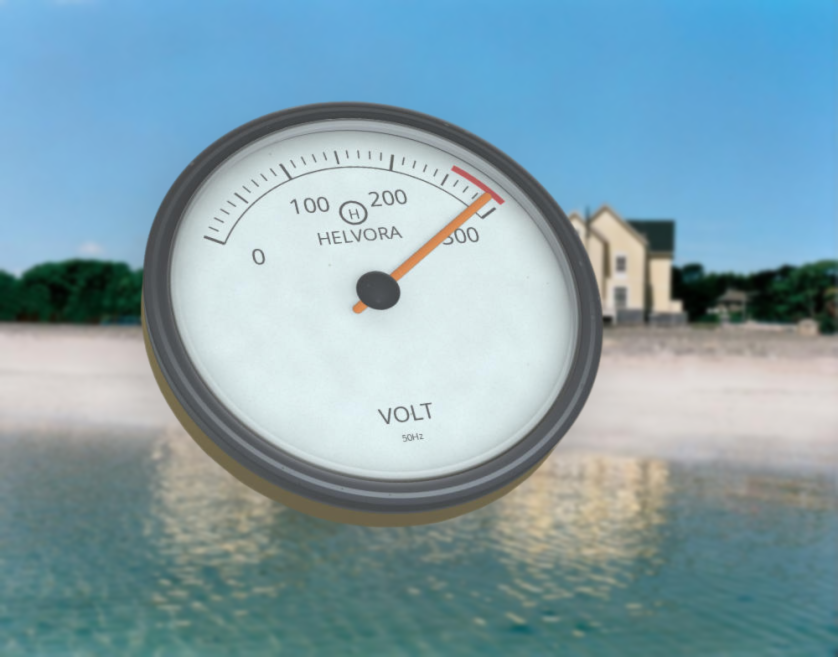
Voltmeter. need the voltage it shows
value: 290 V
